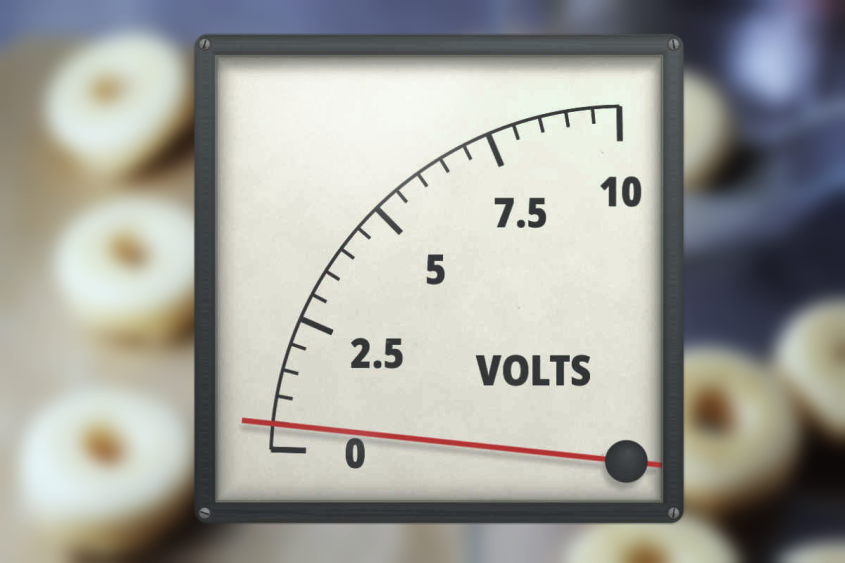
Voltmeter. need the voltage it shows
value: 0.5 V
